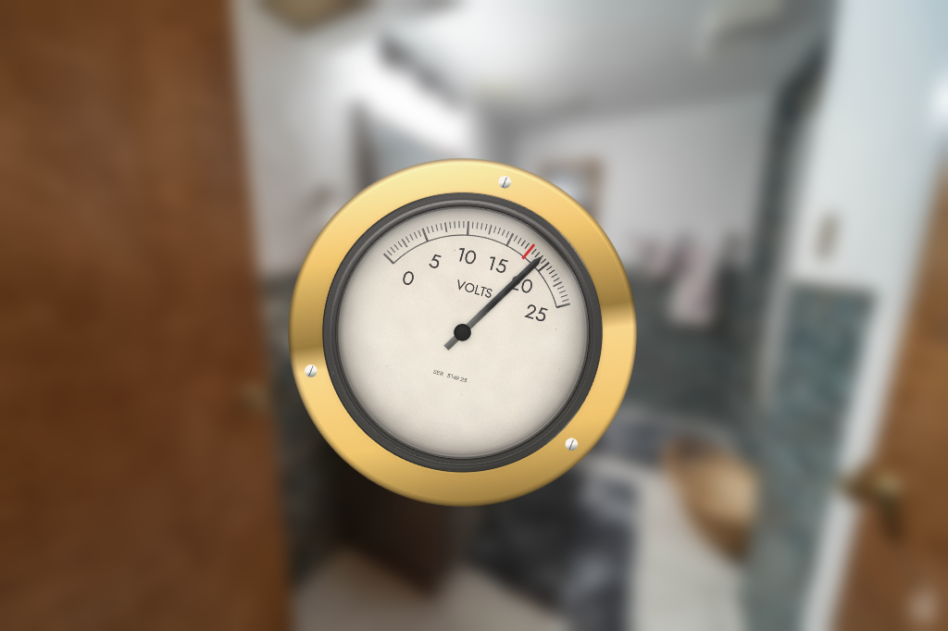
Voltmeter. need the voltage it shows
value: 19 V
